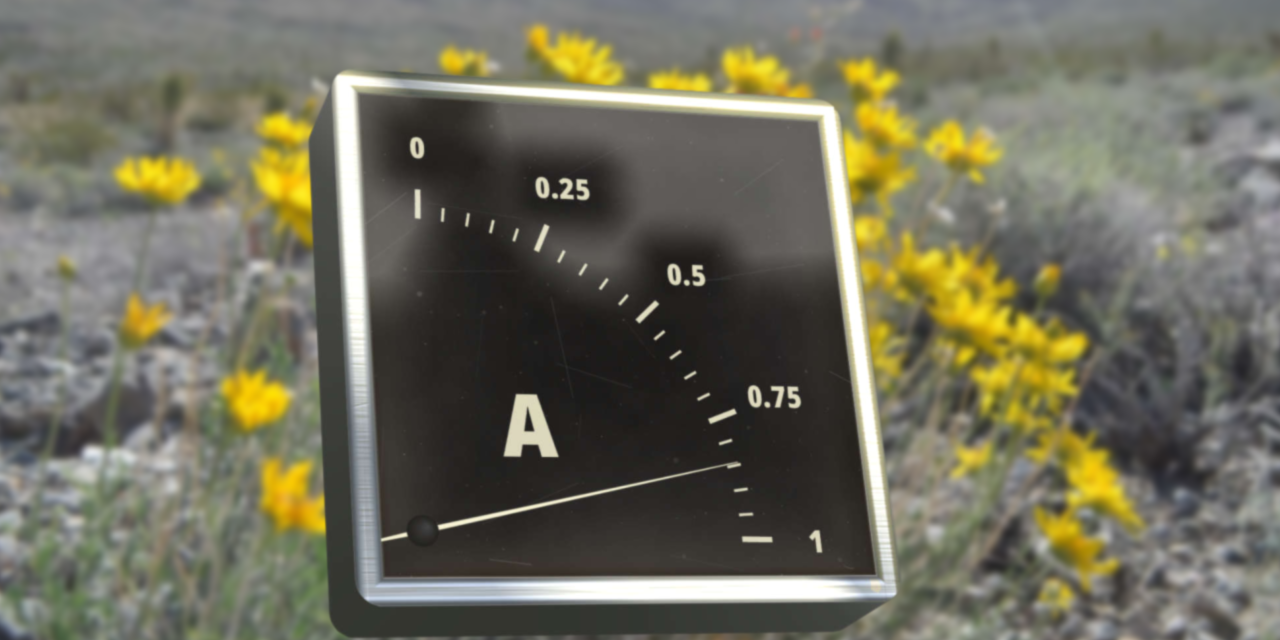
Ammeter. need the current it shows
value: 0.85 A
